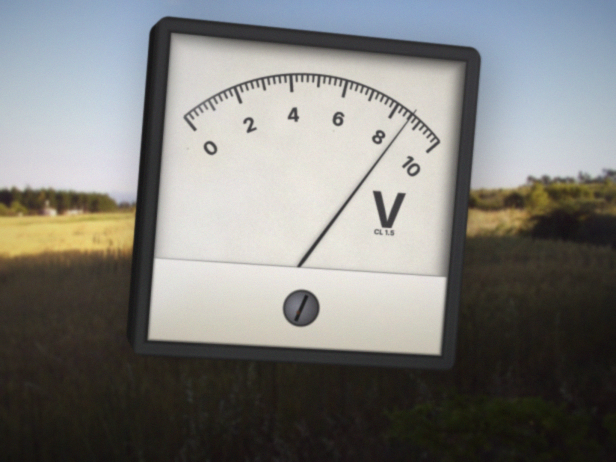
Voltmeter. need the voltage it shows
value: 8.6 V
